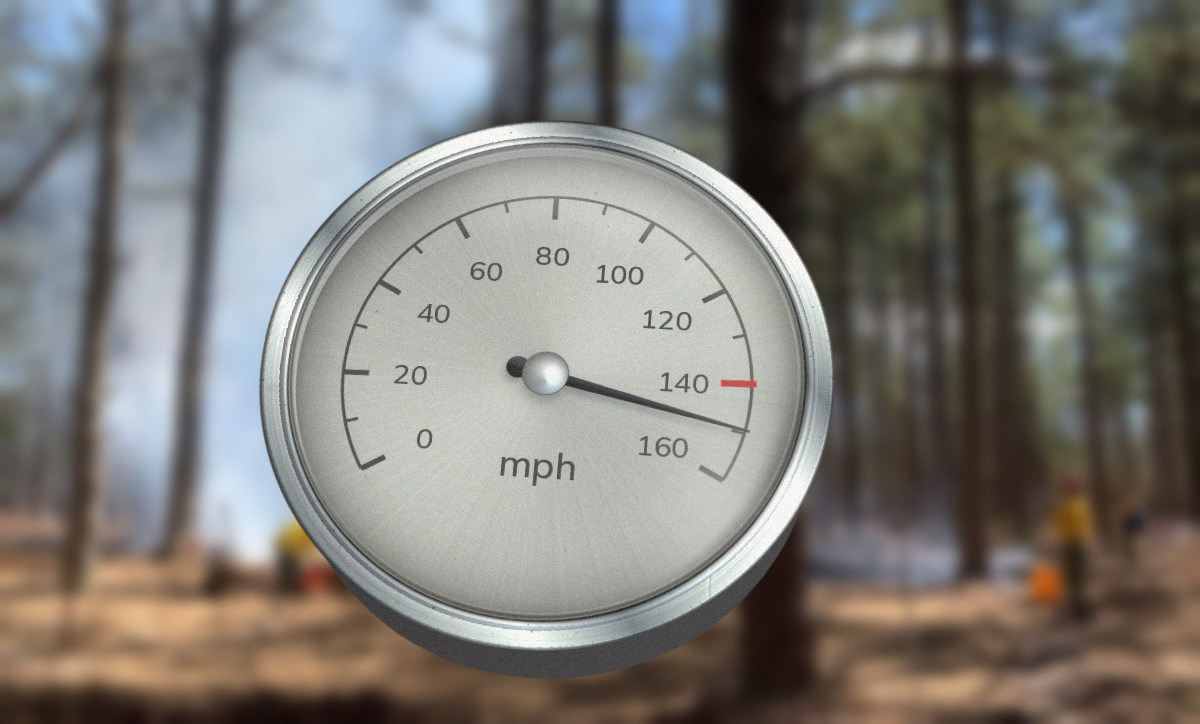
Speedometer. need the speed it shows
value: 150 mph
